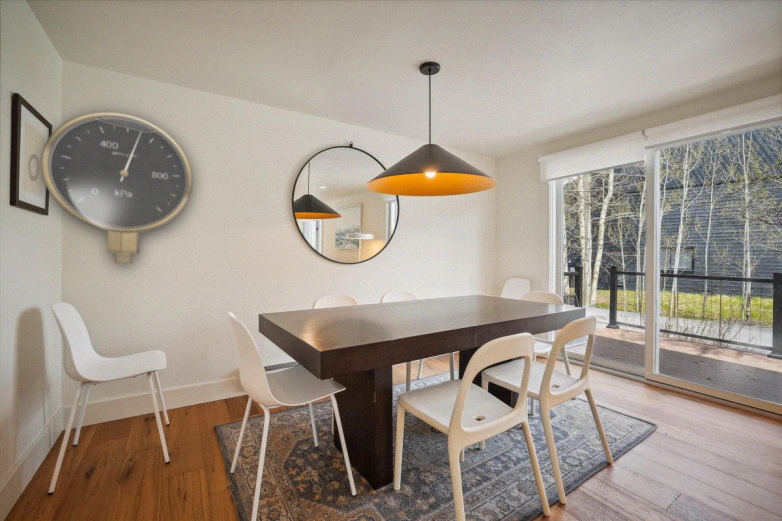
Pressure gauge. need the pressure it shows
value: 550 kPa
